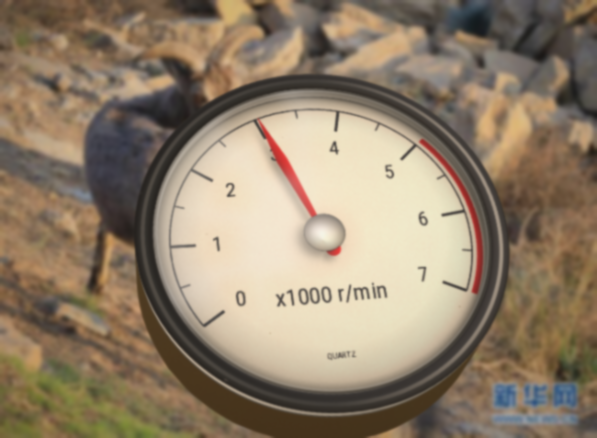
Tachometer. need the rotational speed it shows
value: 3000 rpm
